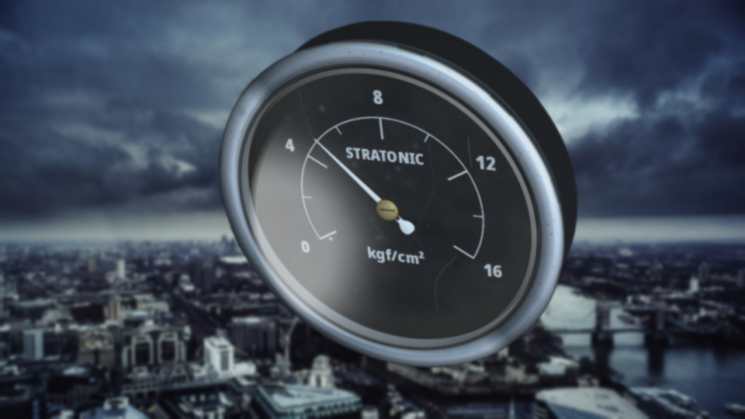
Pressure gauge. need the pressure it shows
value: 5 kg/cm²
